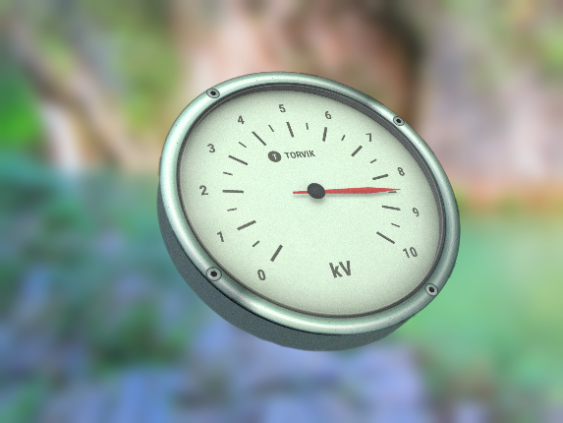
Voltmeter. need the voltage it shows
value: 8.5 kV
